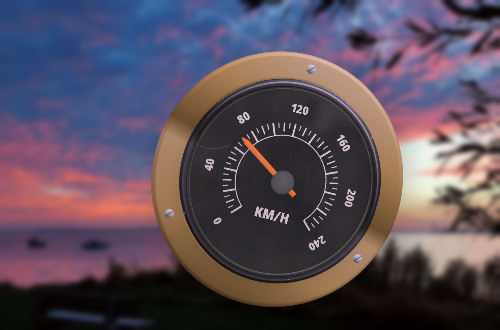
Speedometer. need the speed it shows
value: 70 km/h
